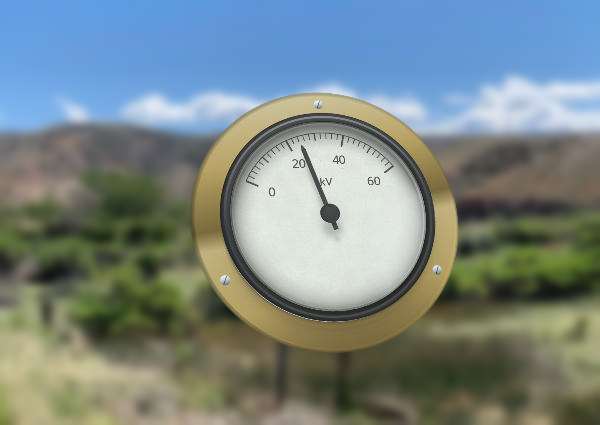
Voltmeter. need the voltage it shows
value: 24 kV
